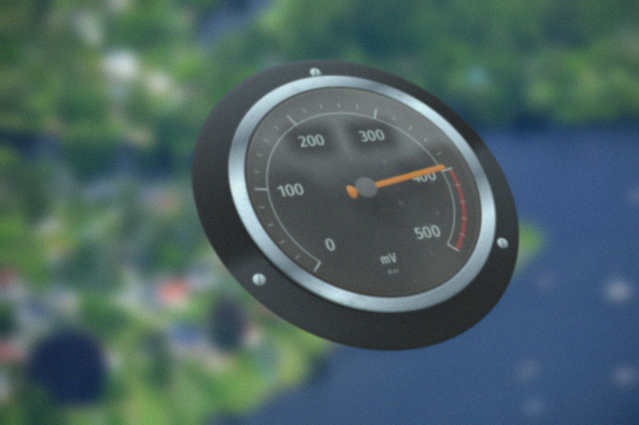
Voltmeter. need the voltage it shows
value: 400 mV
